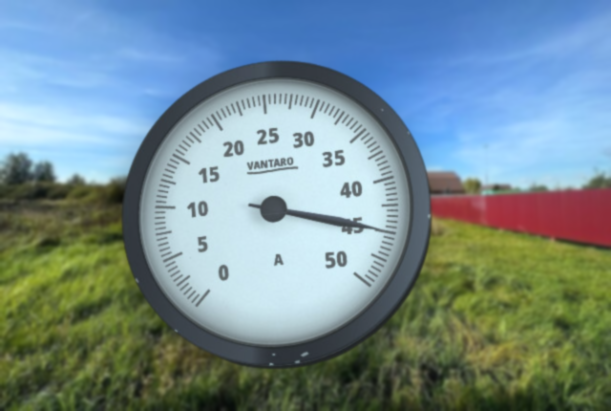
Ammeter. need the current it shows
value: 45 A
